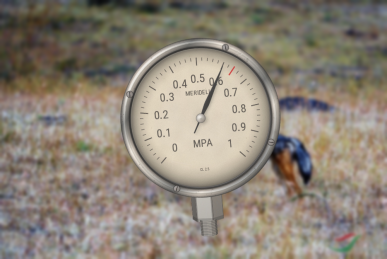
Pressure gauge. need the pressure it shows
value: 0.6 MPa
